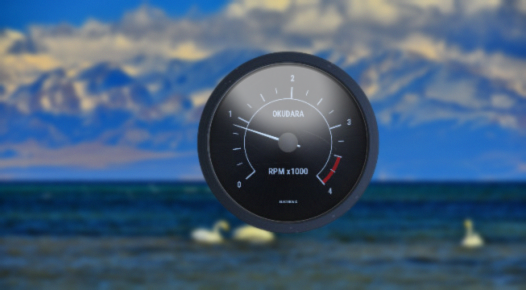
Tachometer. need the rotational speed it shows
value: 875 rpm
